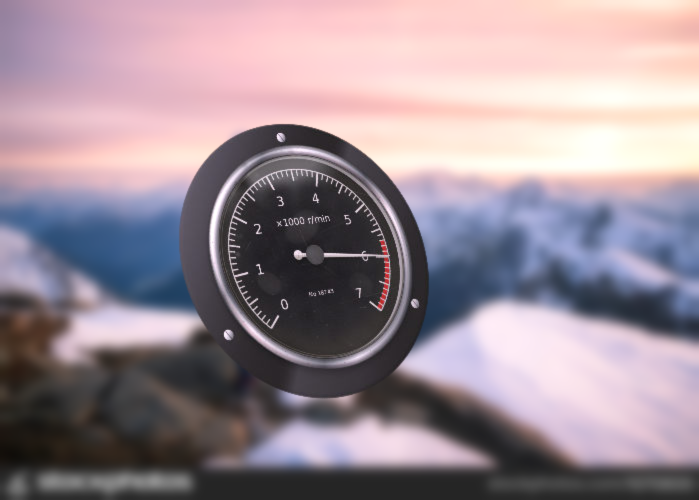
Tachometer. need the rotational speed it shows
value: 6000 rpm
